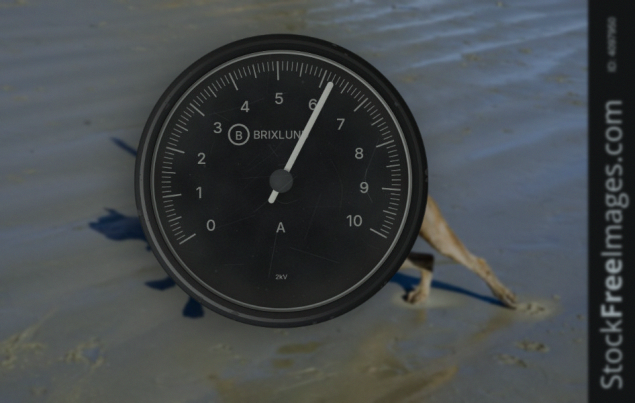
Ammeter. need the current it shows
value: 6.2 A
